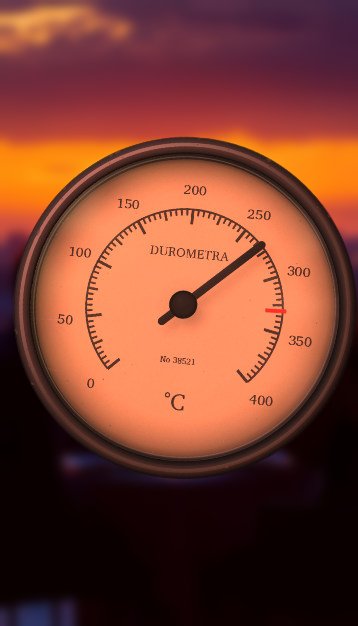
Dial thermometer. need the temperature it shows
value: 270 °C
